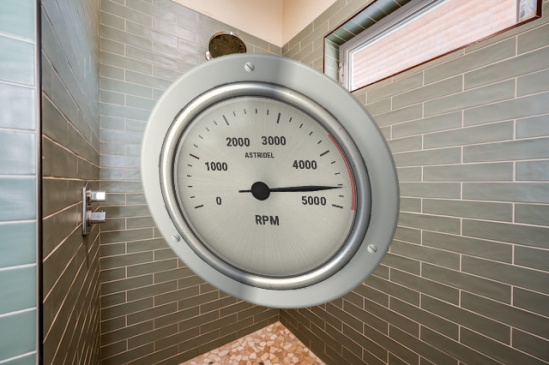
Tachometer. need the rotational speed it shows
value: 4600 rpm
